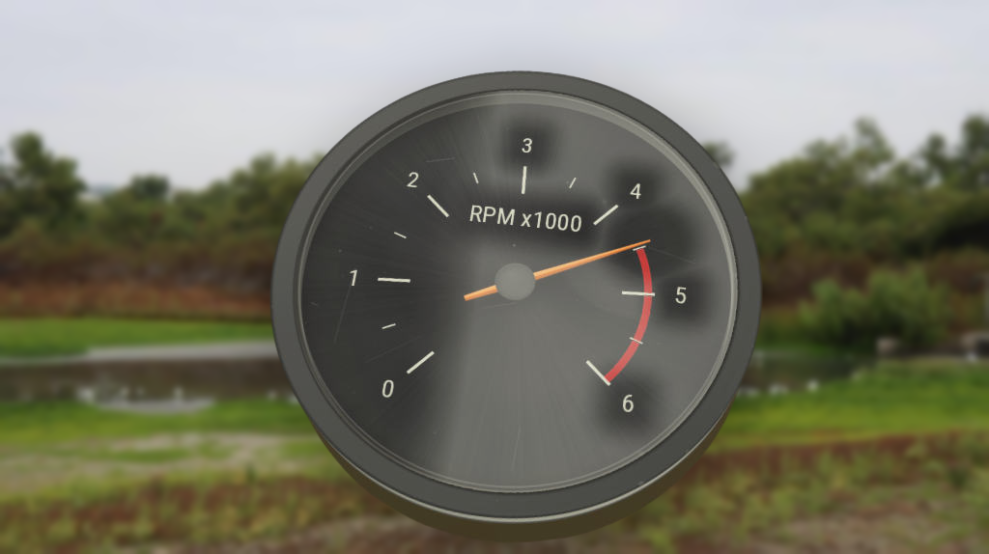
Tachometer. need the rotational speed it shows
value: 4500 rpm
